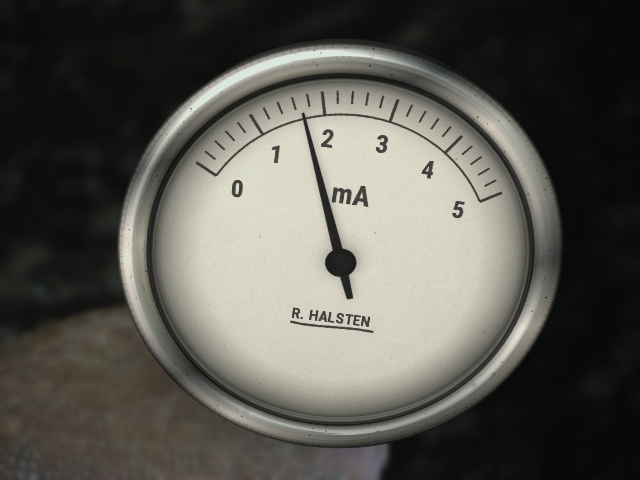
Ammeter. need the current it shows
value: 1.7 mA
